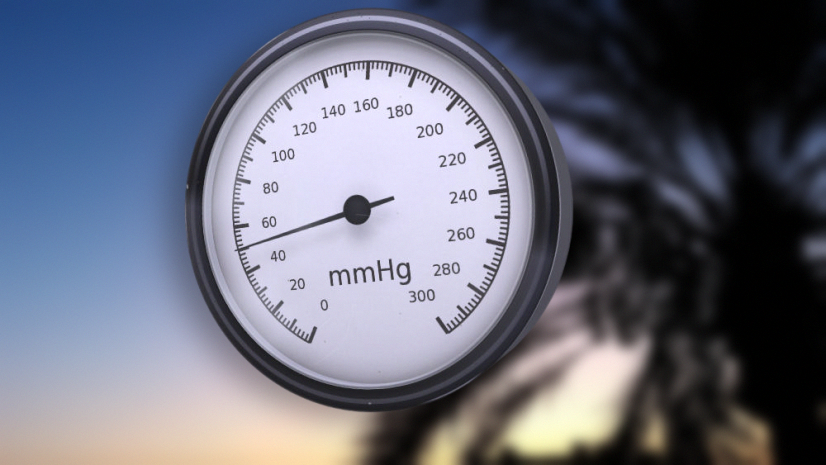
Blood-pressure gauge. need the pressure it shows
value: 50 mmHg
